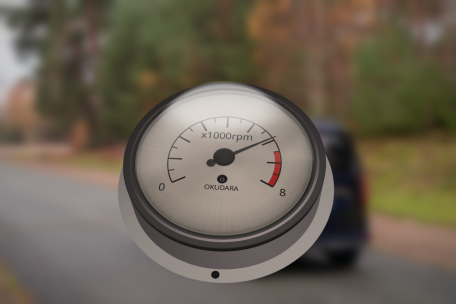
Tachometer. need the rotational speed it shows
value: 6000 rpm
